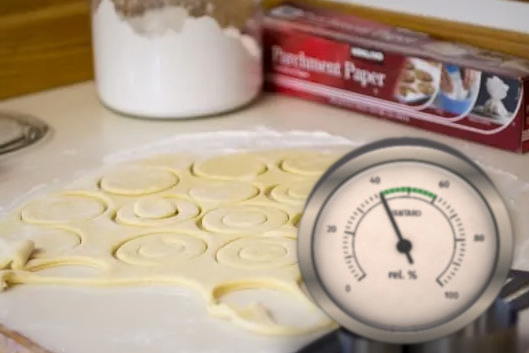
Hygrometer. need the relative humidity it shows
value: 40 %
